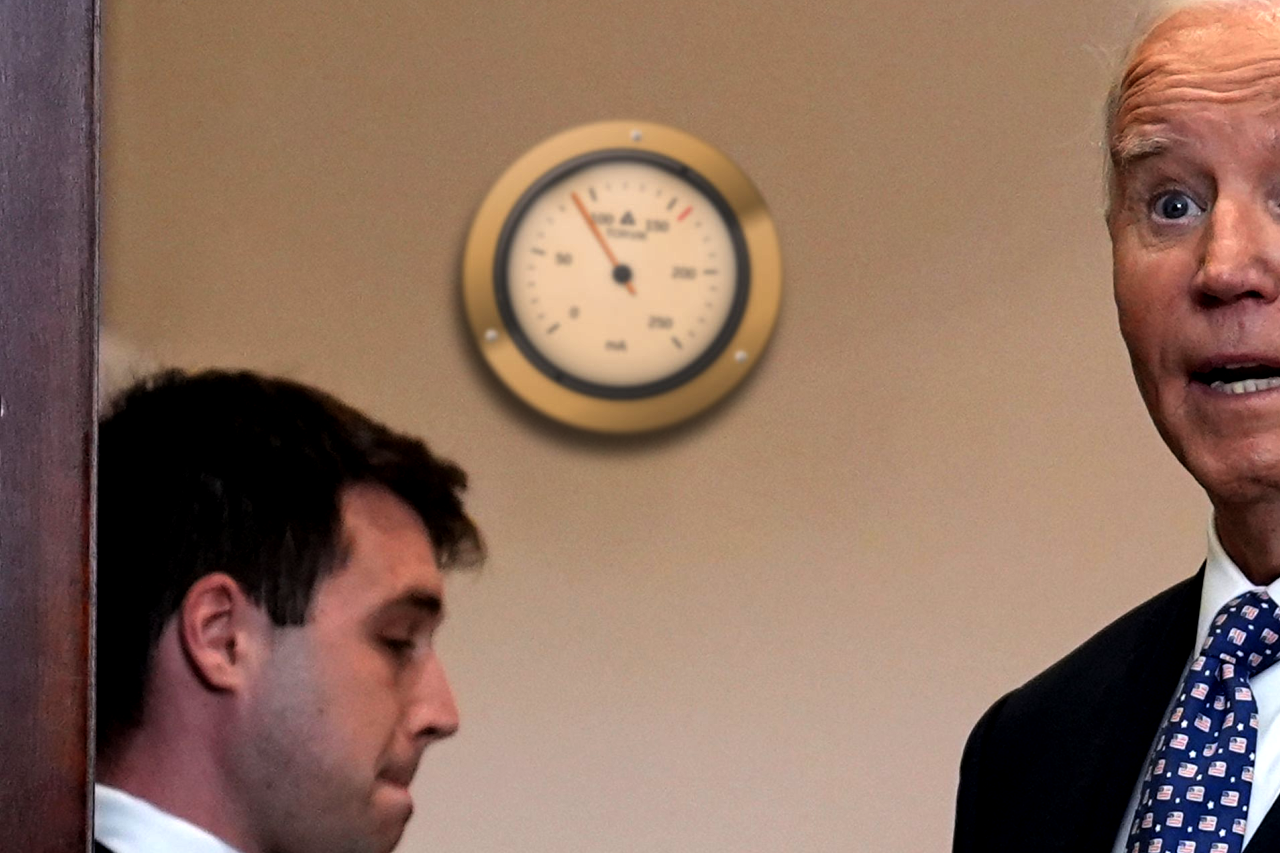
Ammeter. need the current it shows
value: 90 mA
